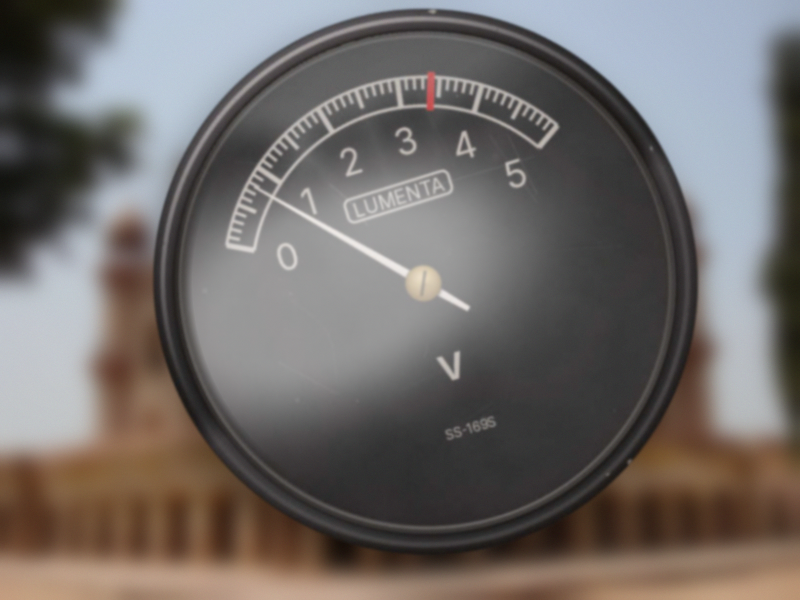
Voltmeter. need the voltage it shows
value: 0.8 V
